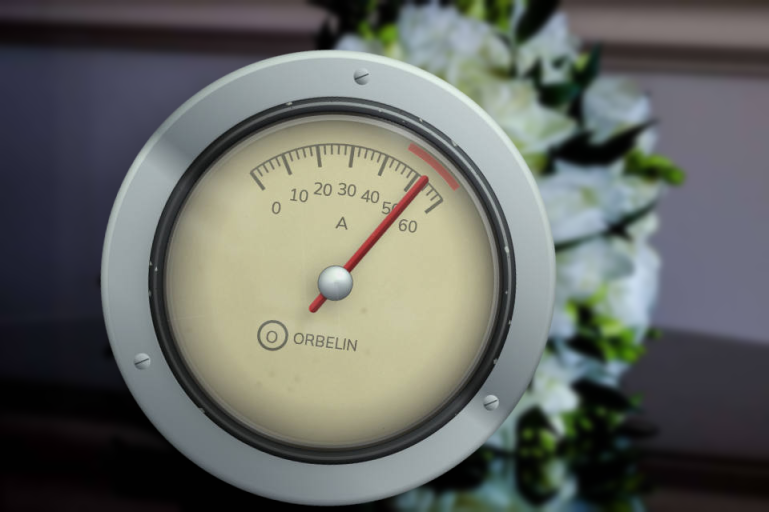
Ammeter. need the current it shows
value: 52 A
